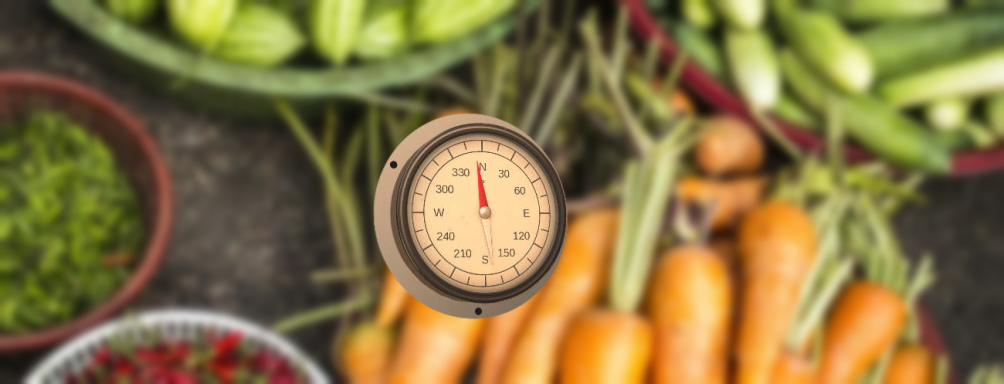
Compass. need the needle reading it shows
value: 352.5 °
